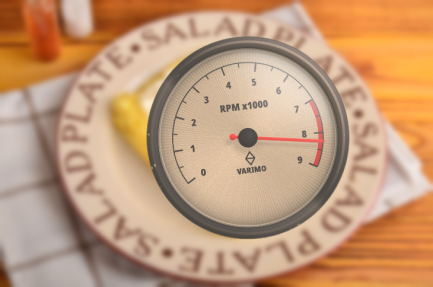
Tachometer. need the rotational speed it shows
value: 8250 rpm
